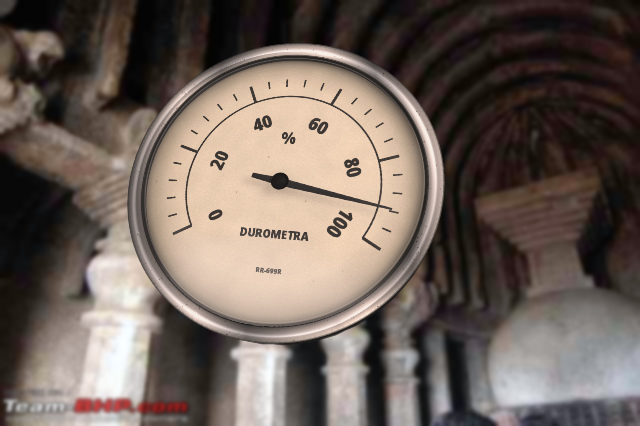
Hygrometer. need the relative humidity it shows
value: 92 %
